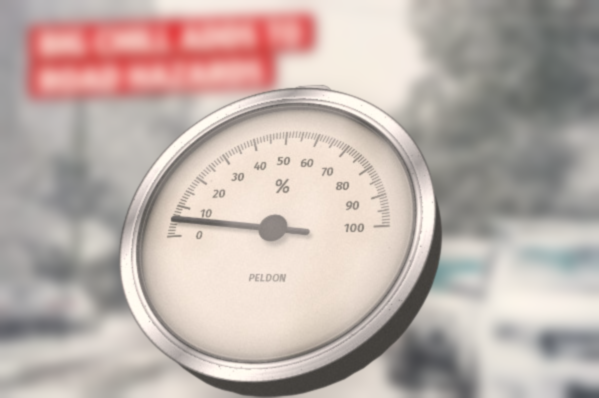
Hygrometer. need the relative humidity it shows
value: 5 %
